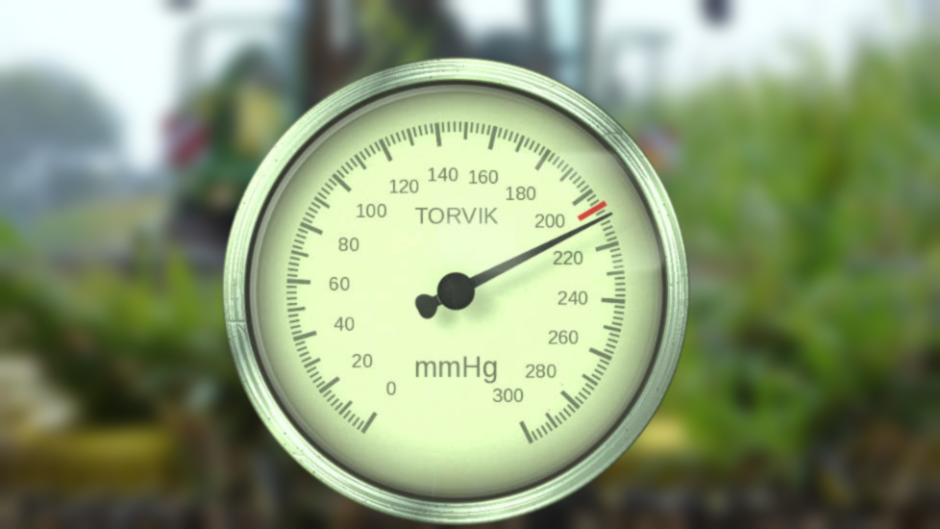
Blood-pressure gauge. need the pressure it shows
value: 210 mmHg
